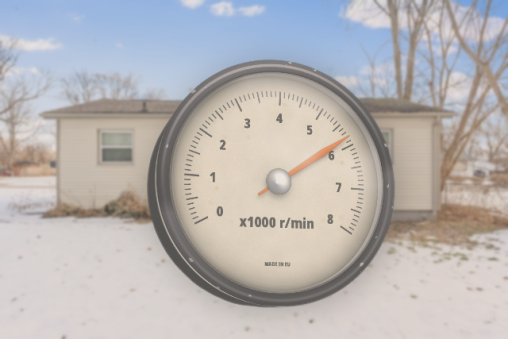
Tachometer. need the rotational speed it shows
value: 5800 rpm
